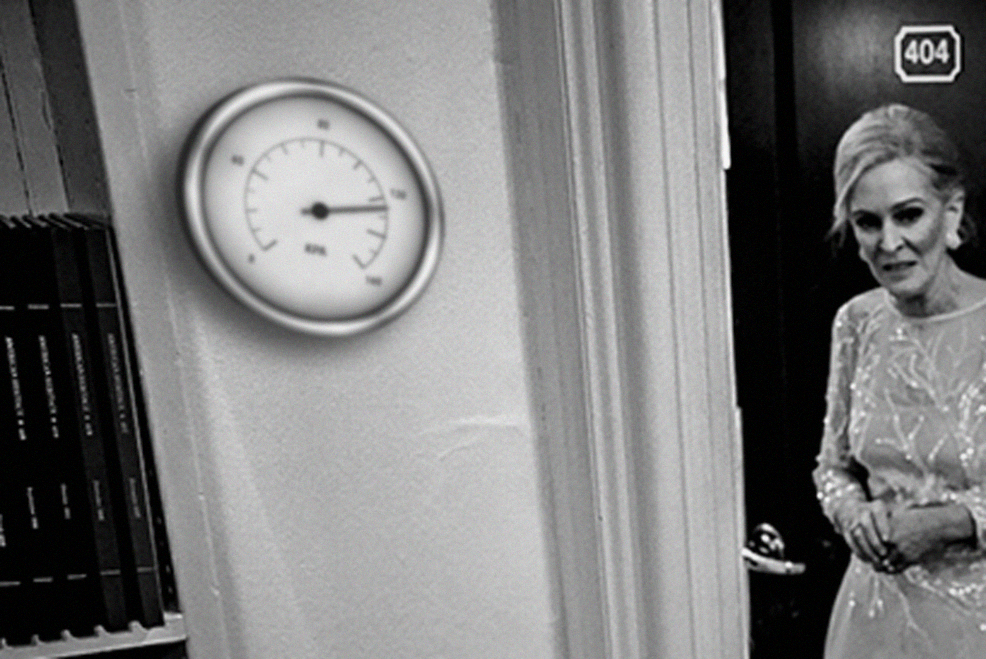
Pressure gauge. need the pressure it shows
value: 125 kPa
